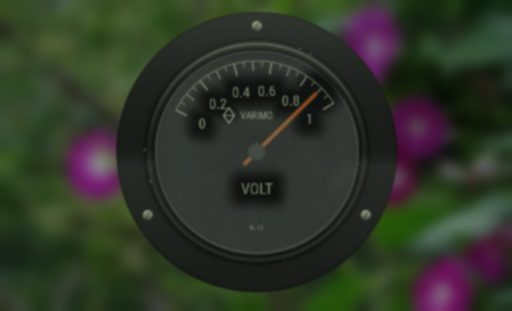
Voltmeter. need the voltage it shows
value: 0.9 V
